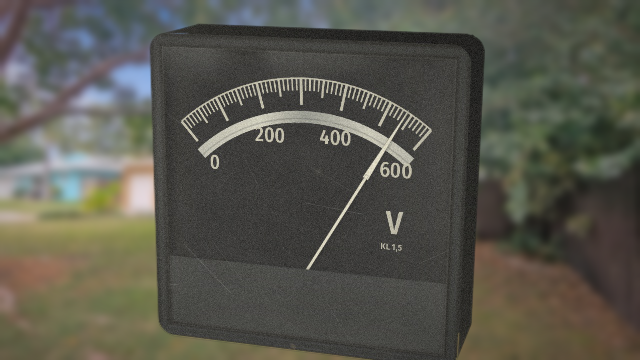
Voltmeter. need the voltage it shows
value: 540 V
